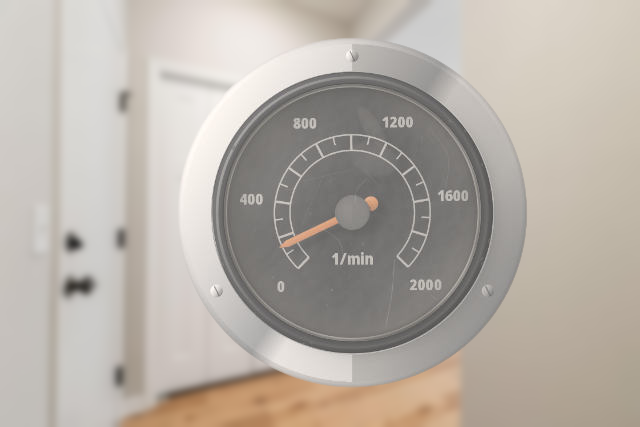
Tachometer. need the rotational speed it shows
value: 150 rpm
